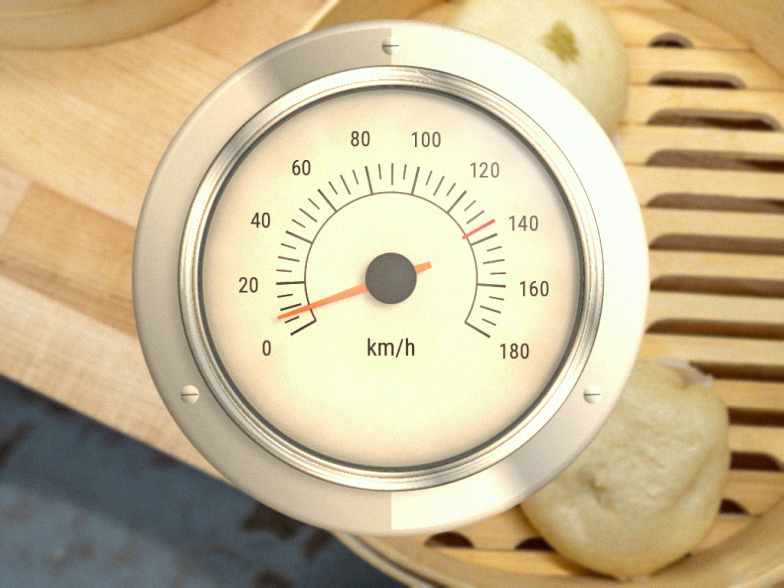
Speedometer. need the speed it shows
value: 7.5 km/h
